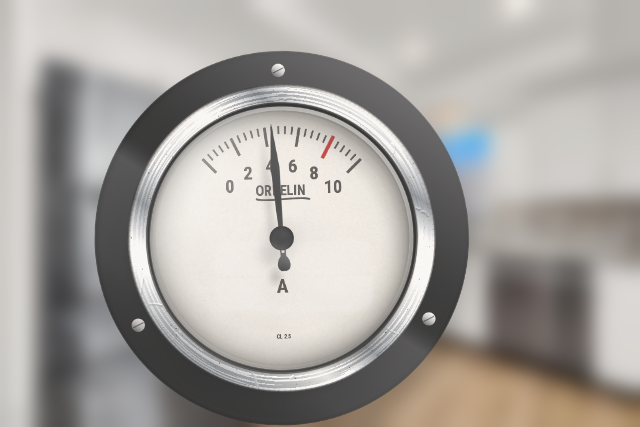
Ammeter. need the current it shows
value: 4.4 A
